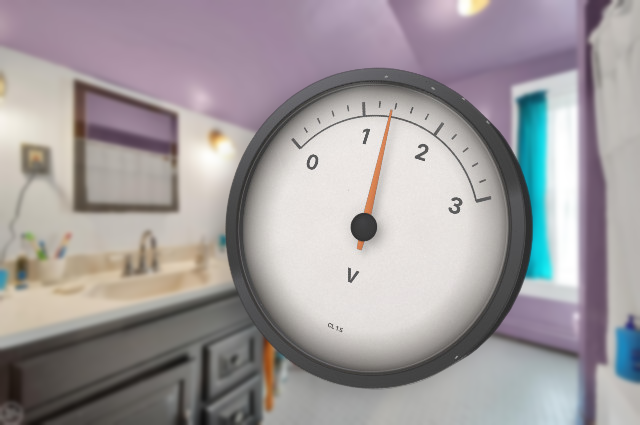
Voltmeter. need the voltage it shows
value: 1.4 V
